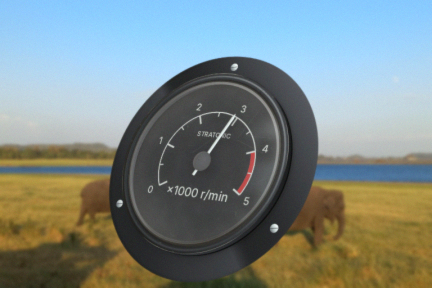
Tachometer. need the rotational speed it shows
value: 3000 rpm
